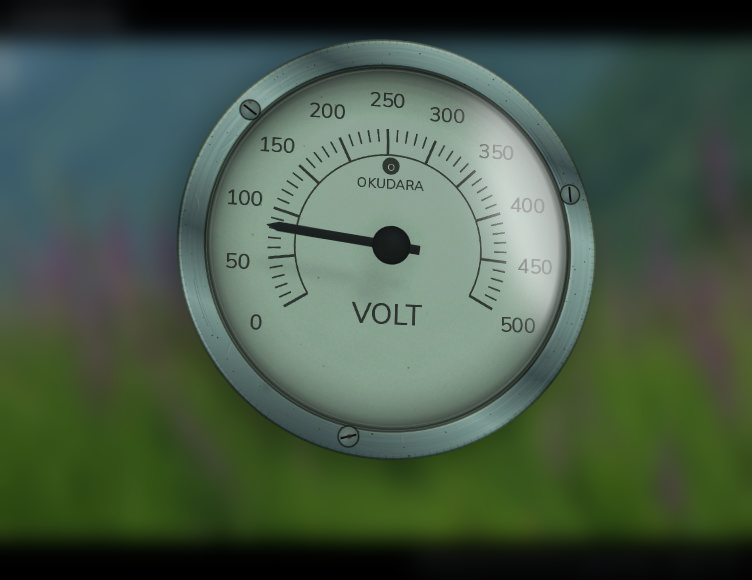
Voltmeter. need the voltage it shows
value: 80 V
